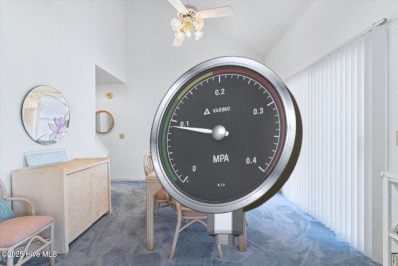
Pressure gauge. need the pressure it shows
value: 0.09 MPa
